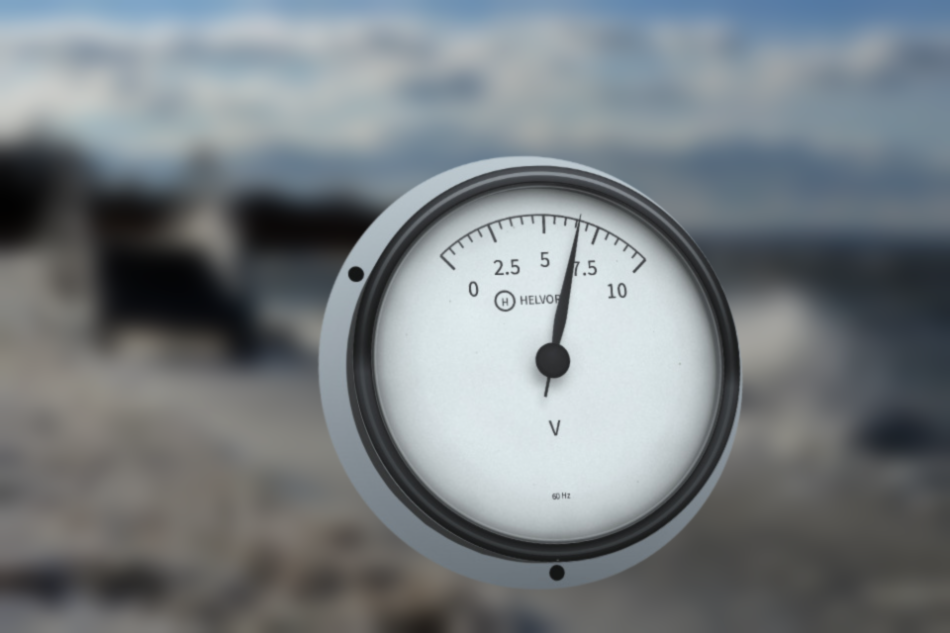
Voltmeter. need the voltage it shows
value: 6.5 V
